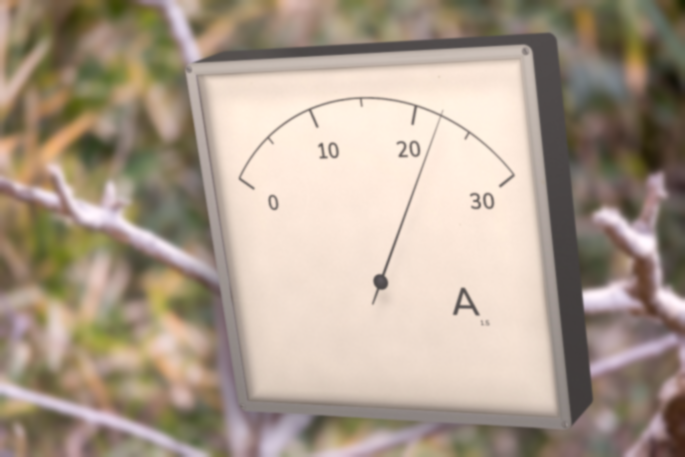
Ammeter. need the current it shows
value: 22.5 A
